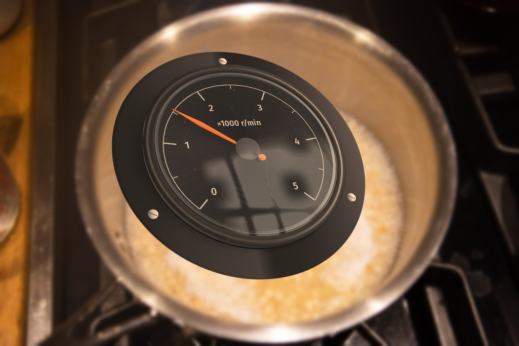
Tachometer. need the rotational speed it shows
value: 1500 rpm
